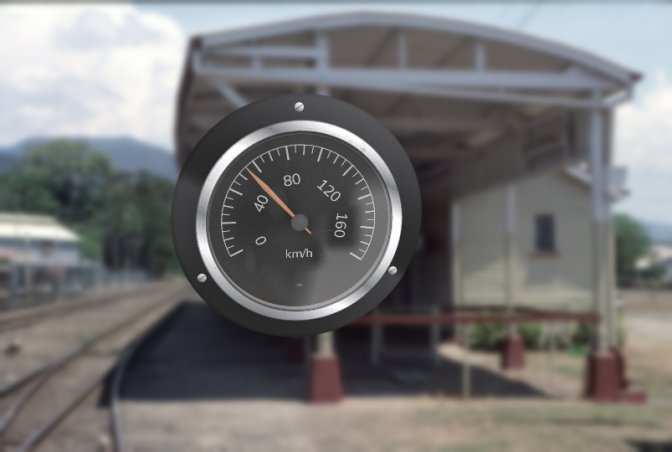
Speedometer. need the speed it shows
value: 55 km/h
